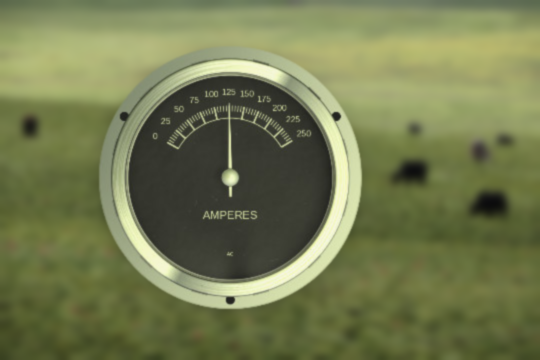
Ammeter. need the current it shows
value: 125 A
